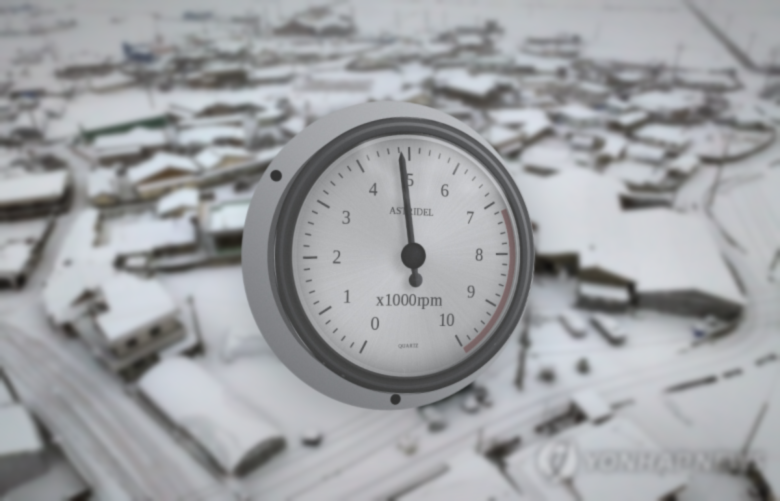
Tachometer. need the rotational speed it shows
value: 4800 rpm
